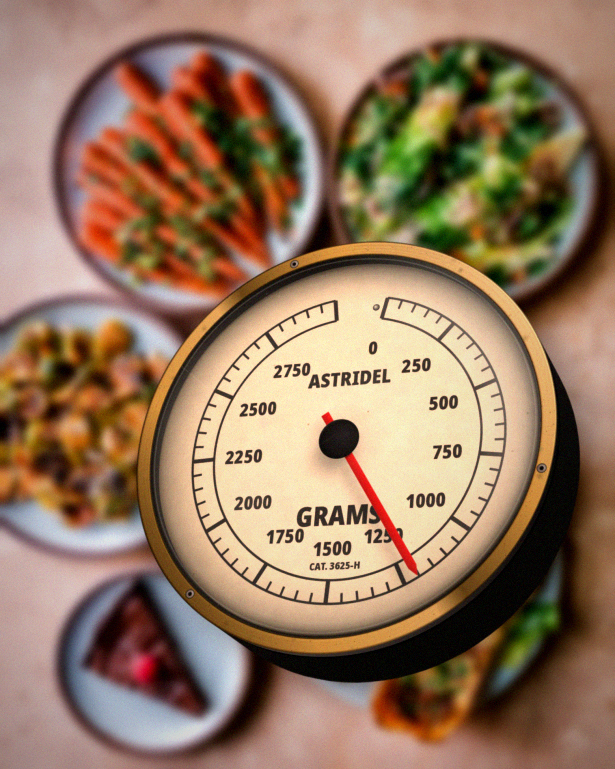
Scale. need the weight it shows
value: 1200 g
